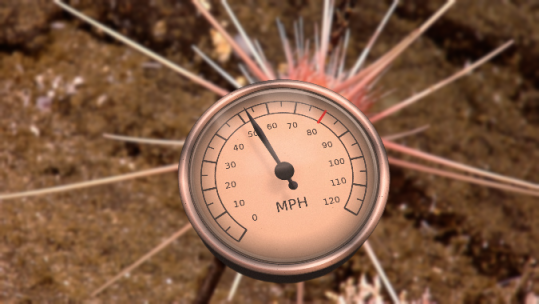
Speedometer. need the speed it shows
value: 52.5 mph
